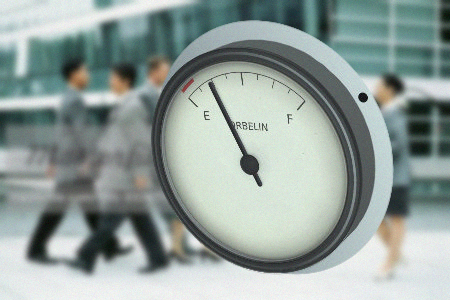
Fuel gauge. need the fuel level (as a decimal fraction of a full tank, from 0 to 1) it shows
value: 0.25
